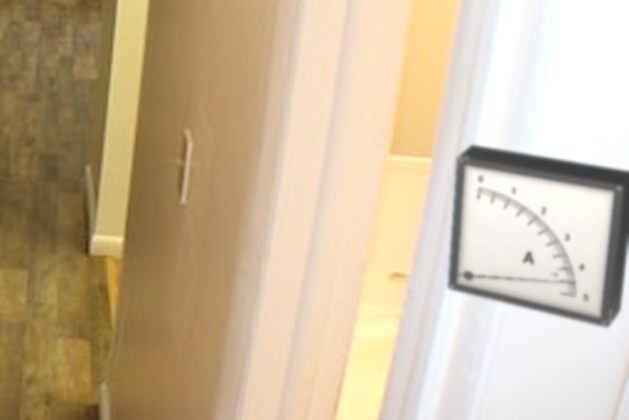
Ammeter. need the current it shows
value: 4.5 A
